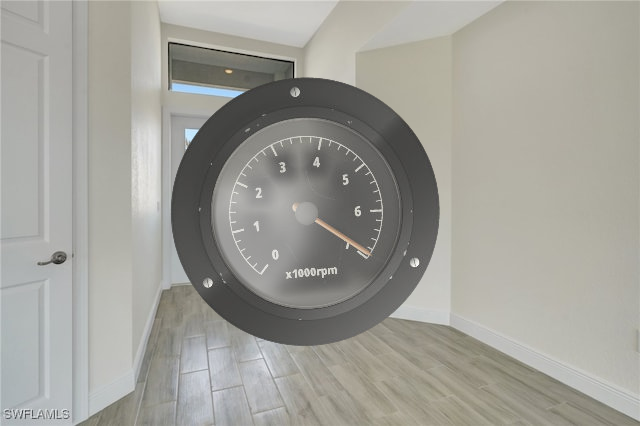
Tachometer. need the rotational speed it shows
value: 6900 rpm
